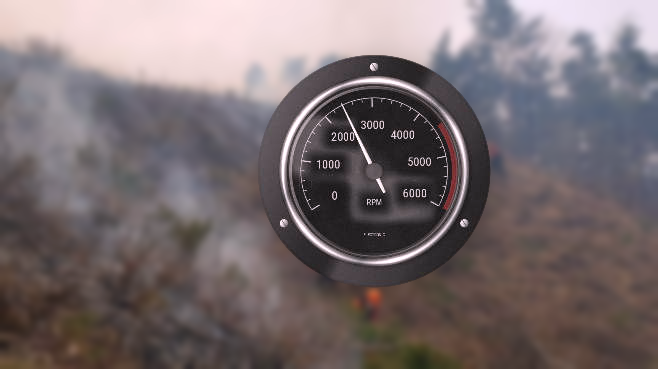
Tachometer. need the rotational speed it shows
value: 2400 rpm
